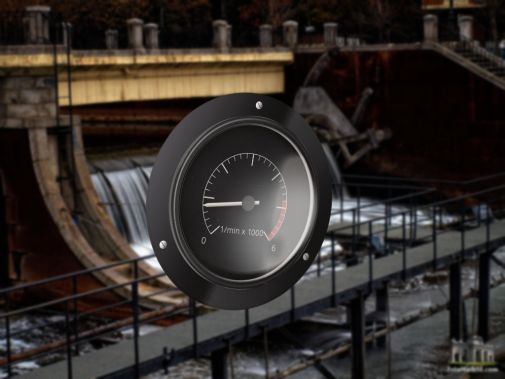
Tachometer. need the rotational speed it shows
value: 800 rpm
